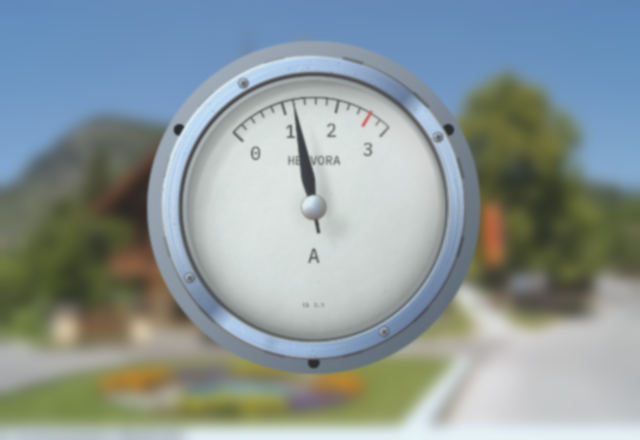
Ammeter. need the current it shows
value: 1.2 A
